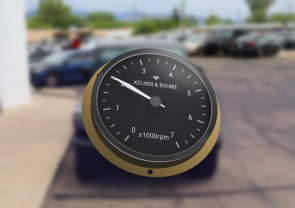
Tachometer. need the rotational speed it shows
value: 2000 rpm
